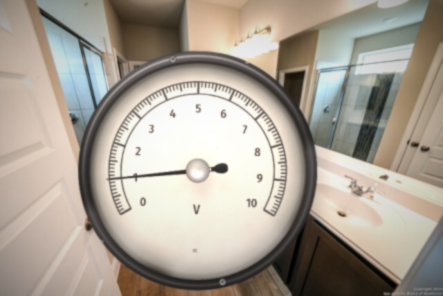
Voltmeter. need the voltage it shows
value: 1 V
